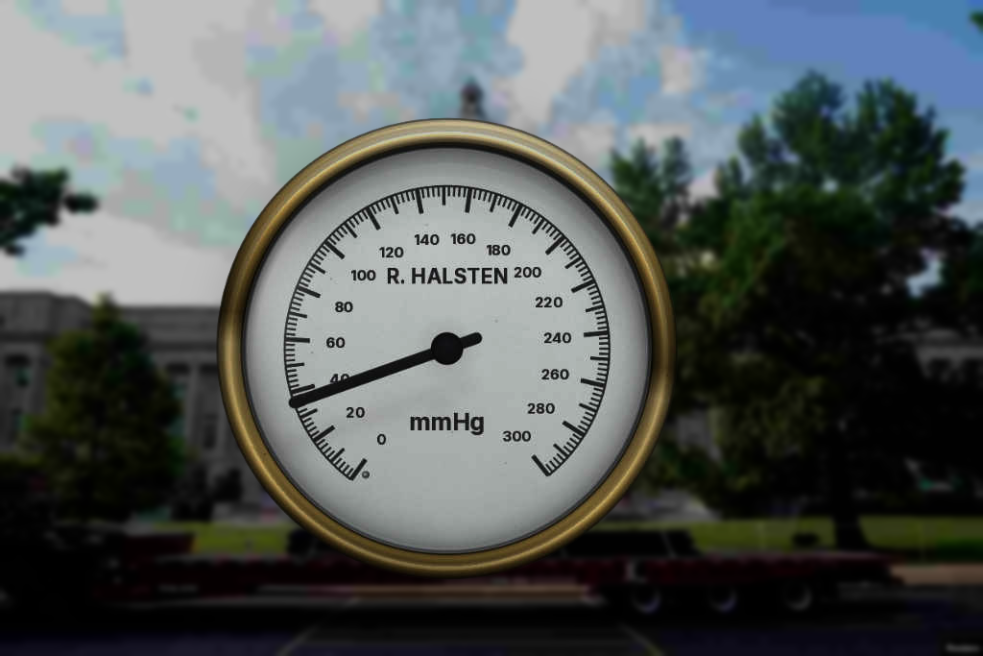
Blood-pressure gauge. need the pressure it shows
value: 36 mmHg
